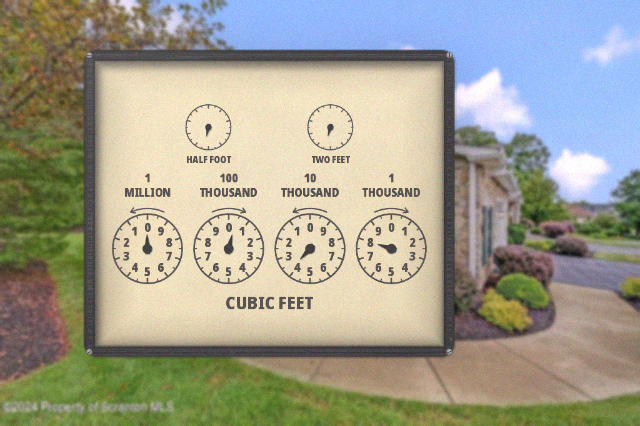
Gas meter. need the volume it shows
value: 3800 ft³
